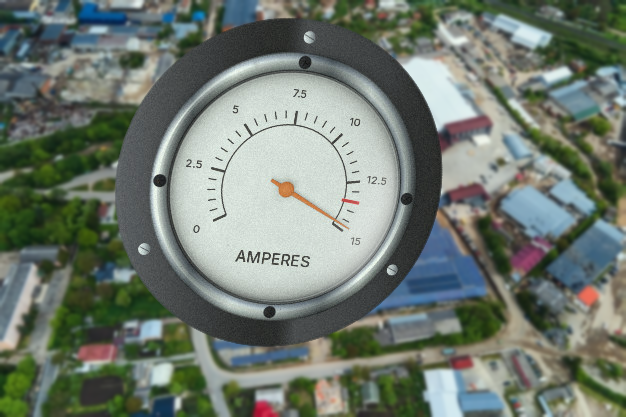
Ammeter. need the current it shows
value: 14.75 A
